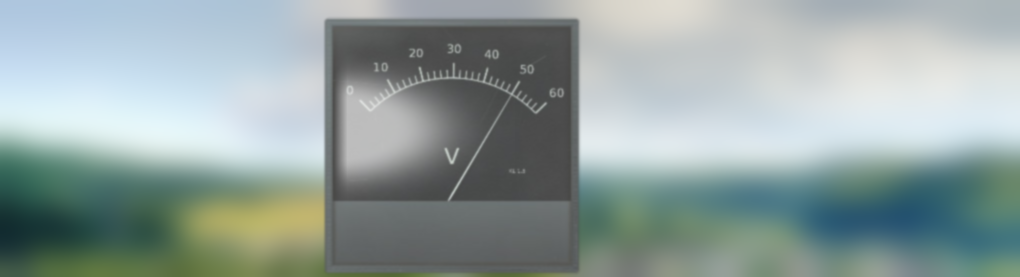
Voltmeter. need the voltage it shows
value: 50 V
